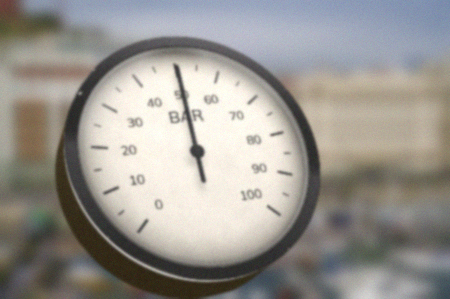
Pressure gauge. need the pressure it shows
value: 50 bar
